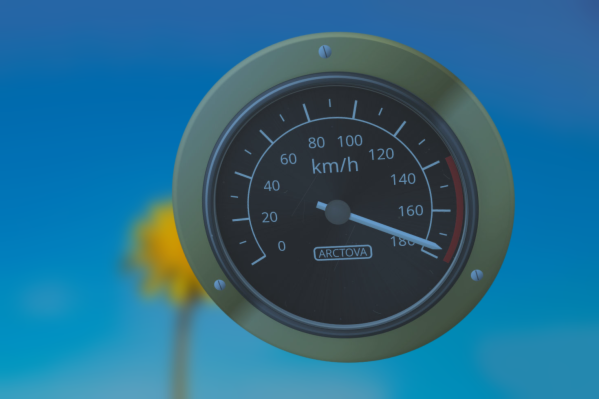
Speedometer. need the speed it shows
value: 175 km/h
